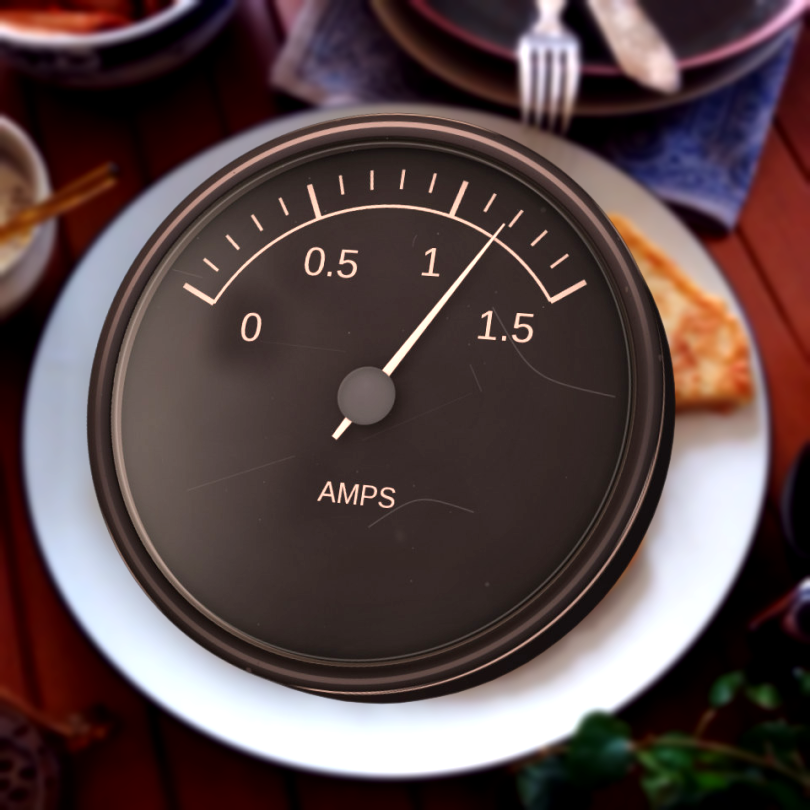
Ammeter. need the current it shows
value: 1.2 A
